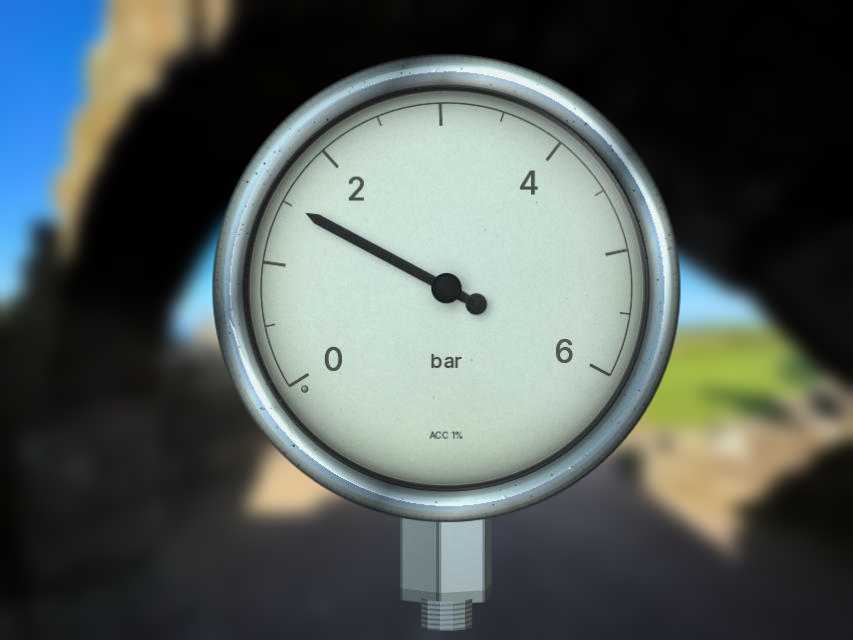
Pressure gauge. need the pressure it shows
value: 1.5 bar
